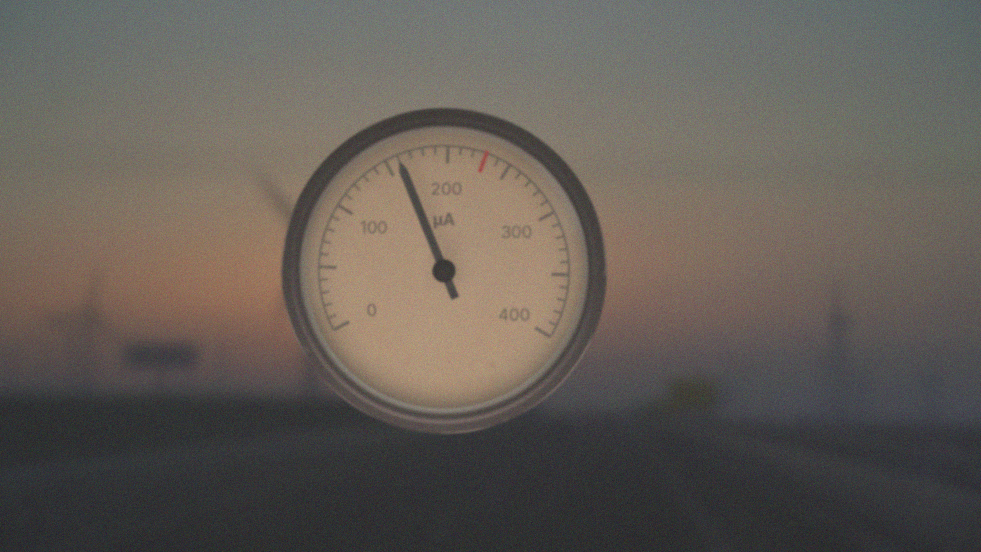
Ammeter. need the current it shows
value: 160 µA
